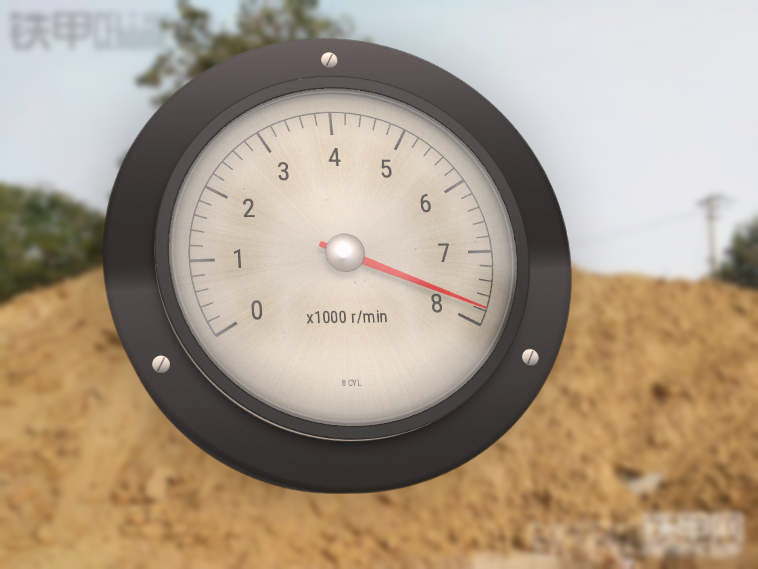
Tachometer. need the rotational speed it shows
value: 7800 rpm
